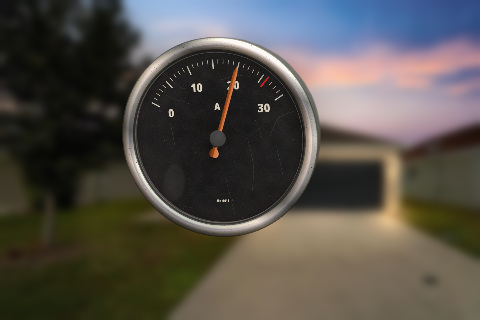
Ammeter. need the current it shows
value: 20 A
